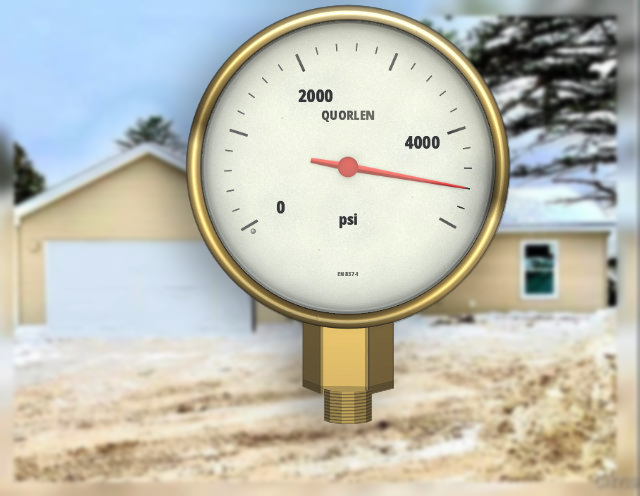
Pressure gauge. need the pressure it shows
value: 4600 psi
